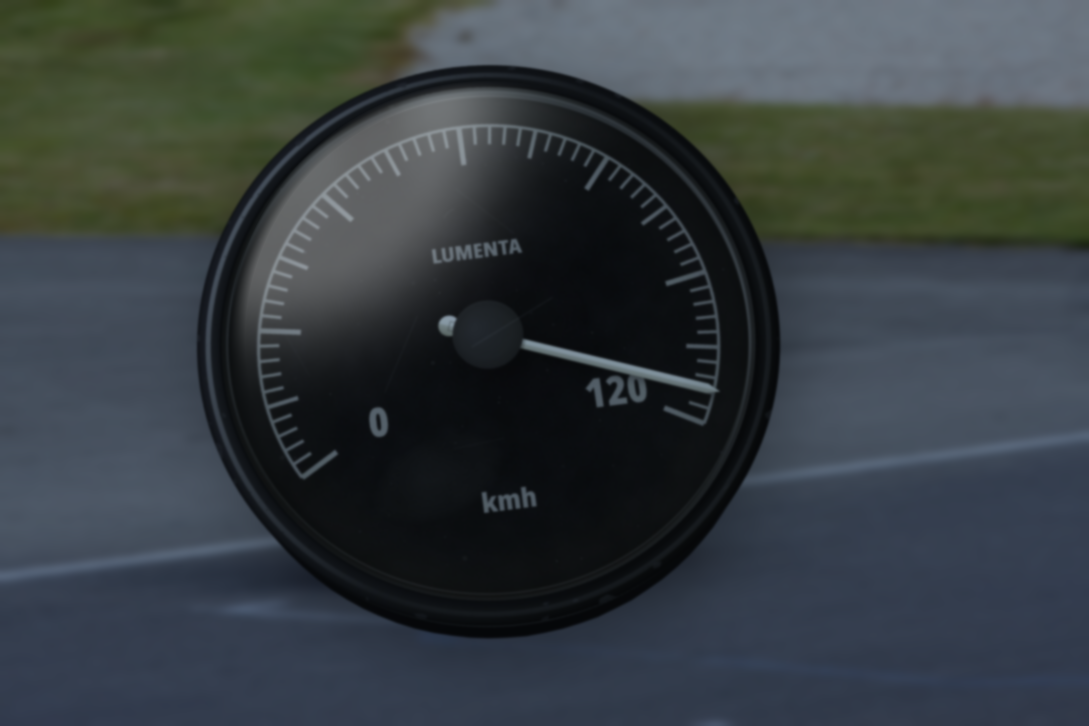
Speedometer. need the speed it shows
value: 116 km/h
